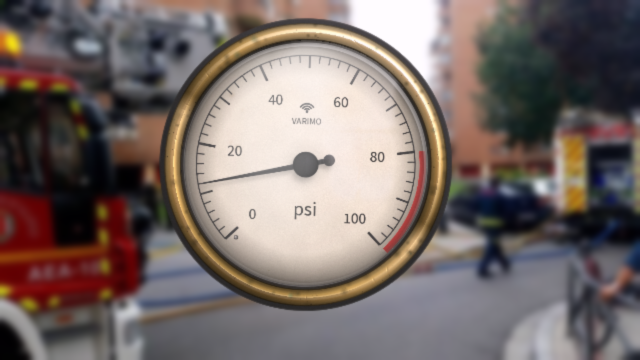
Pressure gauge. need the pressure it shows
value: 12 psi
